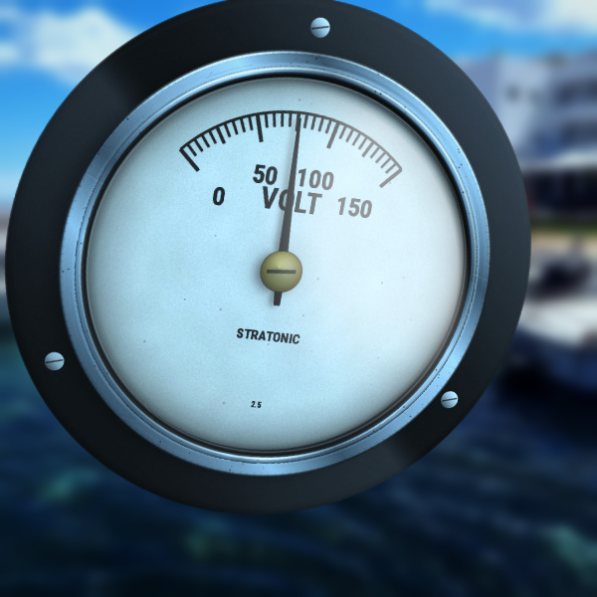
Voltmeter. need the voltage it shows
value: 75 V
